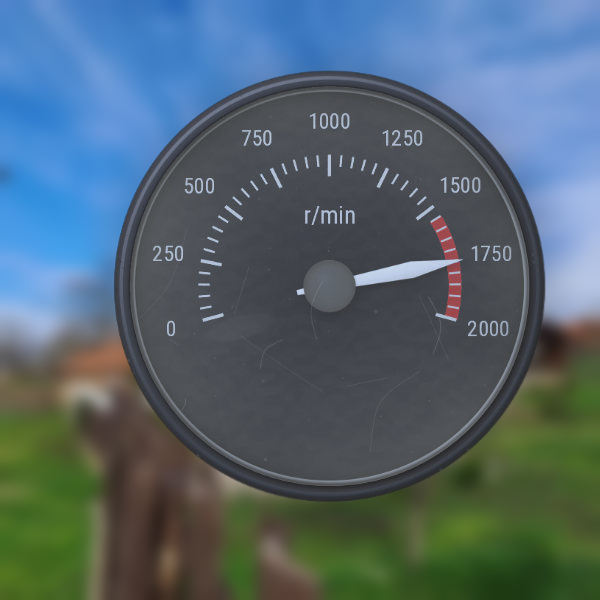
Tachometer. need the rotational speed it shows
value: 1750 rpm
